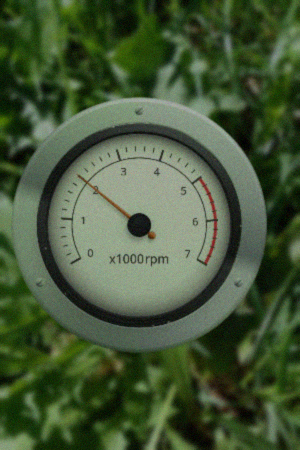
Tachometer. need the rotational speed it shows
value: 2000 rpm
